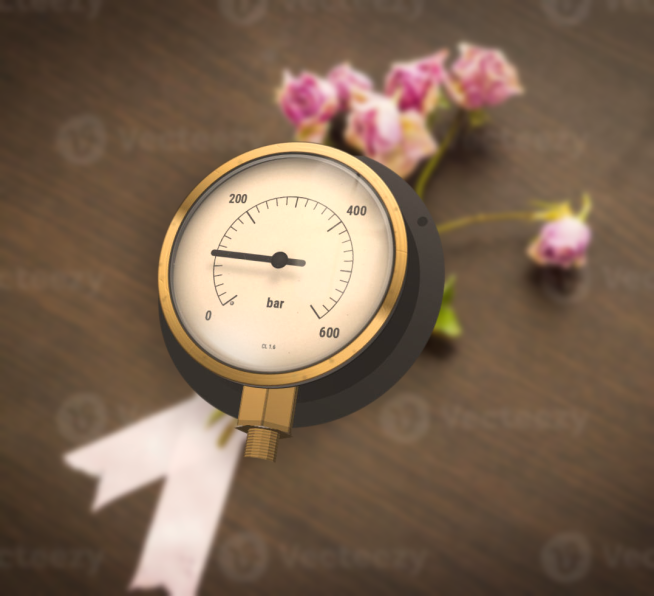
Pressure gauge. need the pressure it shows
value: 100 bar
